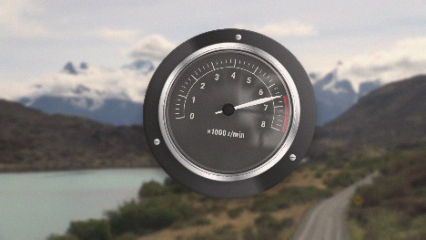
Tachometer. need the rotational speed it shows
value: 6600 rpm
